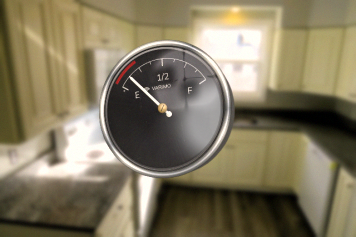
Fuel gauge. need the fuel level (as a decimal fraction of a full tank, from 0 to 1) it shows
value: 0.125
